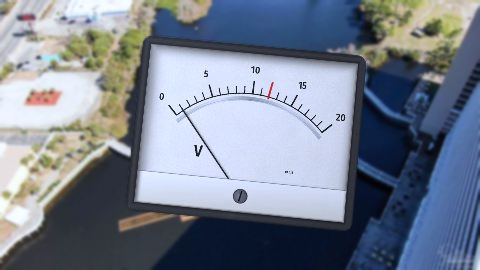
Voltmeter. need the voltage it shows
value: 1 V
